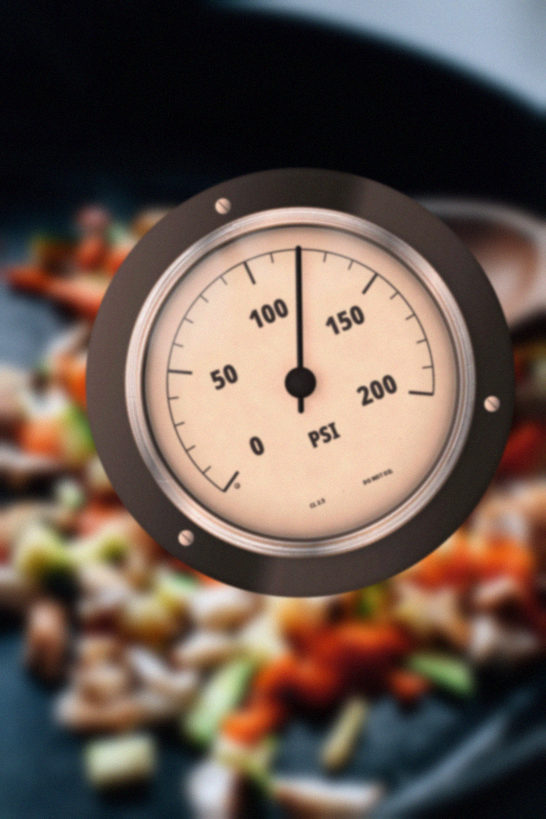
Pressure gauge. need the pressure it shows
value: 120 psi
